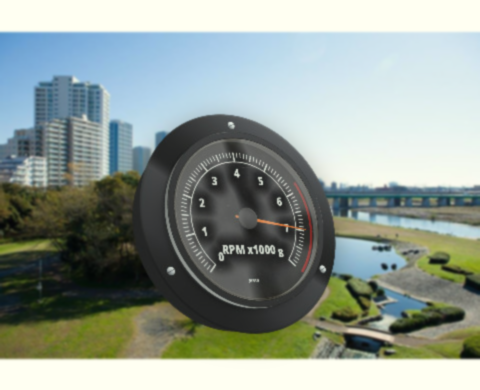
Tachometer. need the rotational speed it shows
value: 7000 rpm
